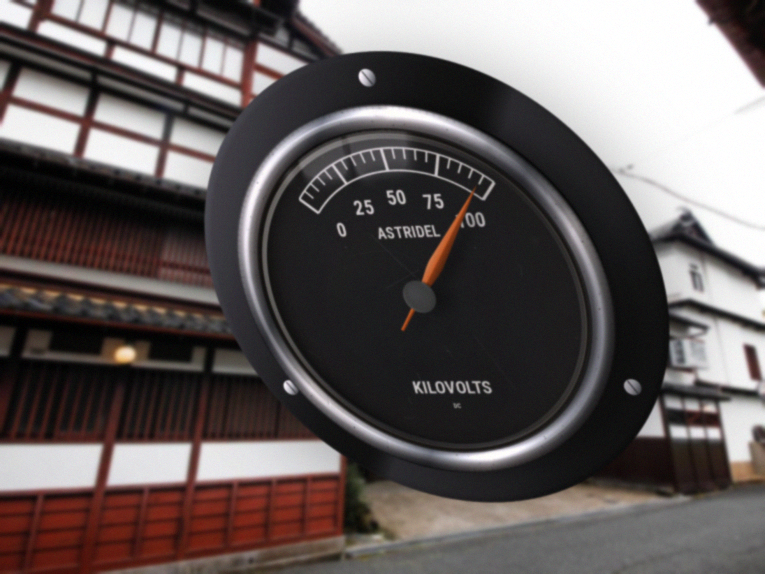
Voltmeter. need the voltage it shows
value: 95 kV
